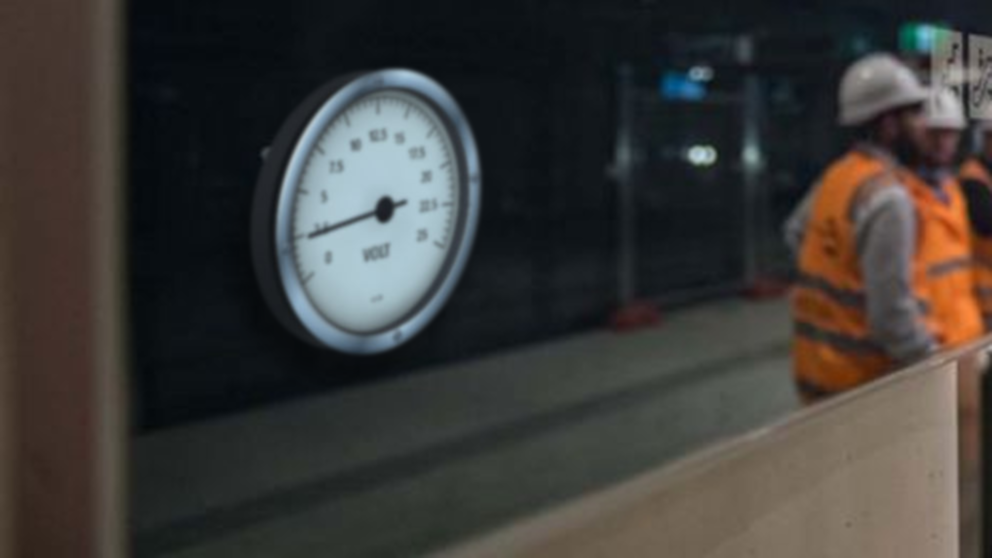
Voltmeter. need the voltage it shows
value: 2.5 V
